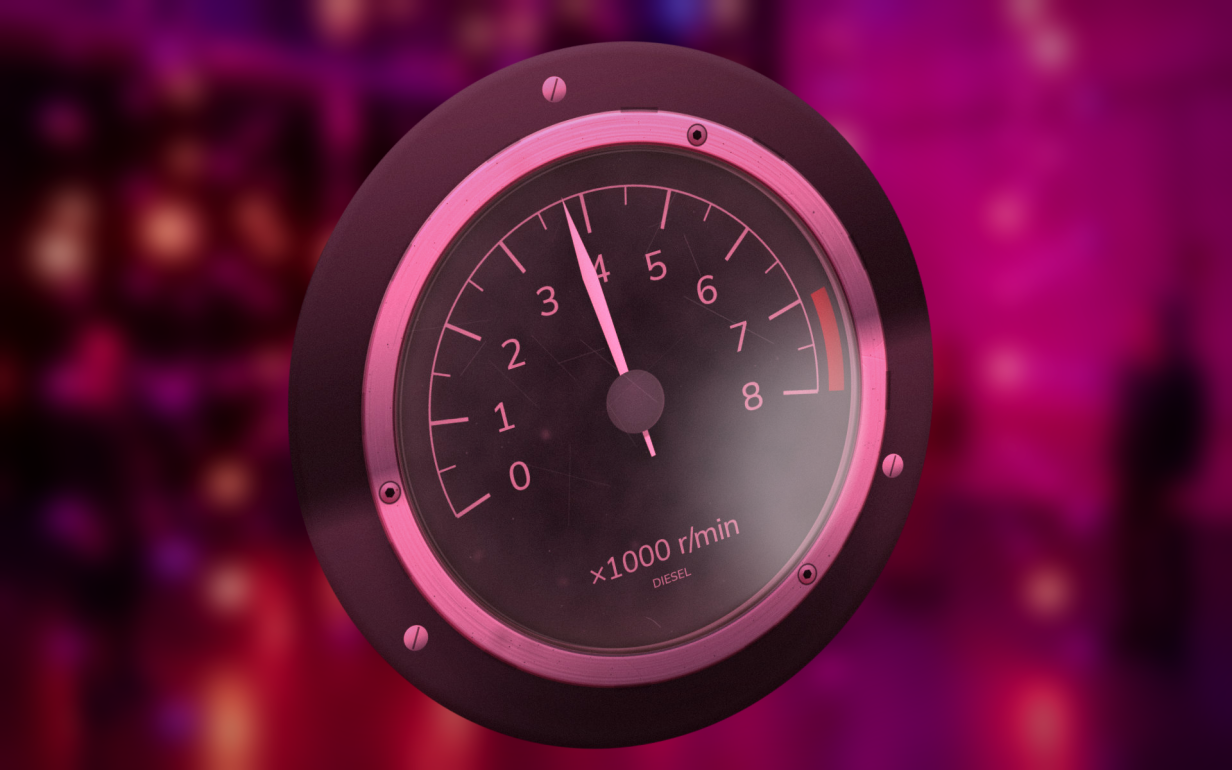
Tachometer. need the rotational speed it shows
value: 3750 rpm
